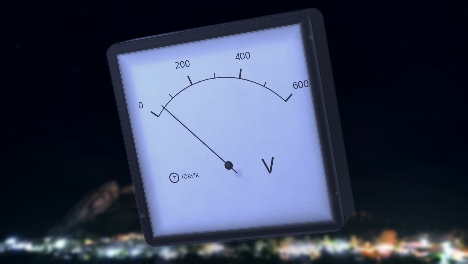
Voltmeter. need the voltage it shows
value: 50 V
